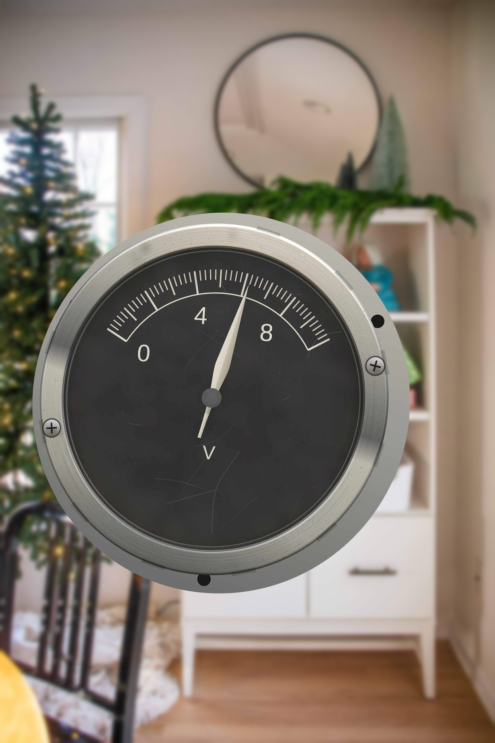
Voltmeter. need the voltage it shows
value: 6.2 V
